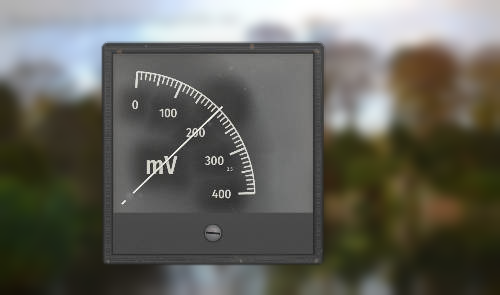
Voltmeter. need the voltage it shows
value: 200 mV
